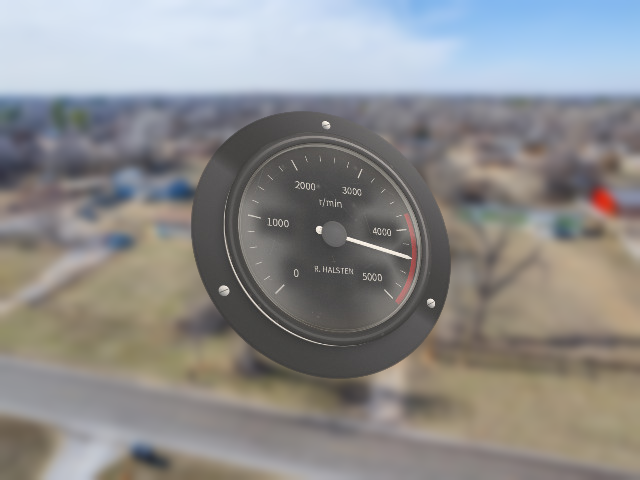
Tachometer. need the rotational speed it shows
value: 4400 rpm
